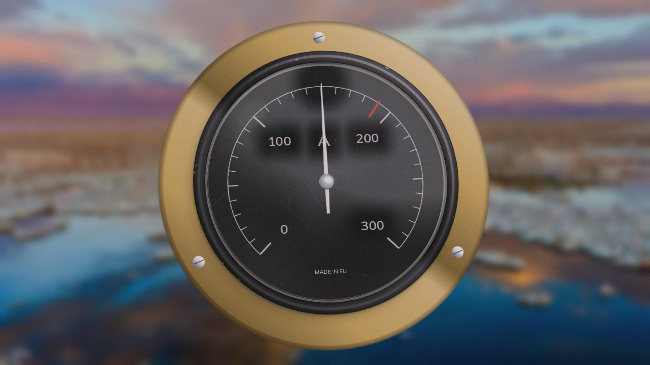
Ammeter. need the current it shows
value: 150 A
